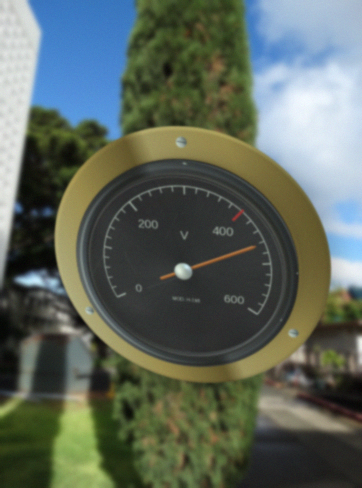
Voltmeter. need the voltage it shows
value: 460 V
